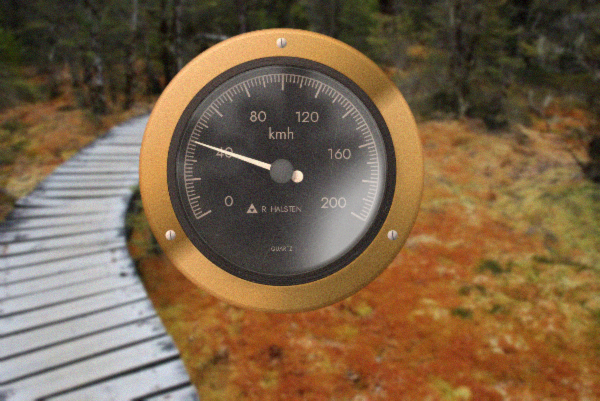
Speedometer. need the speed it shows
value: 40 km/h
